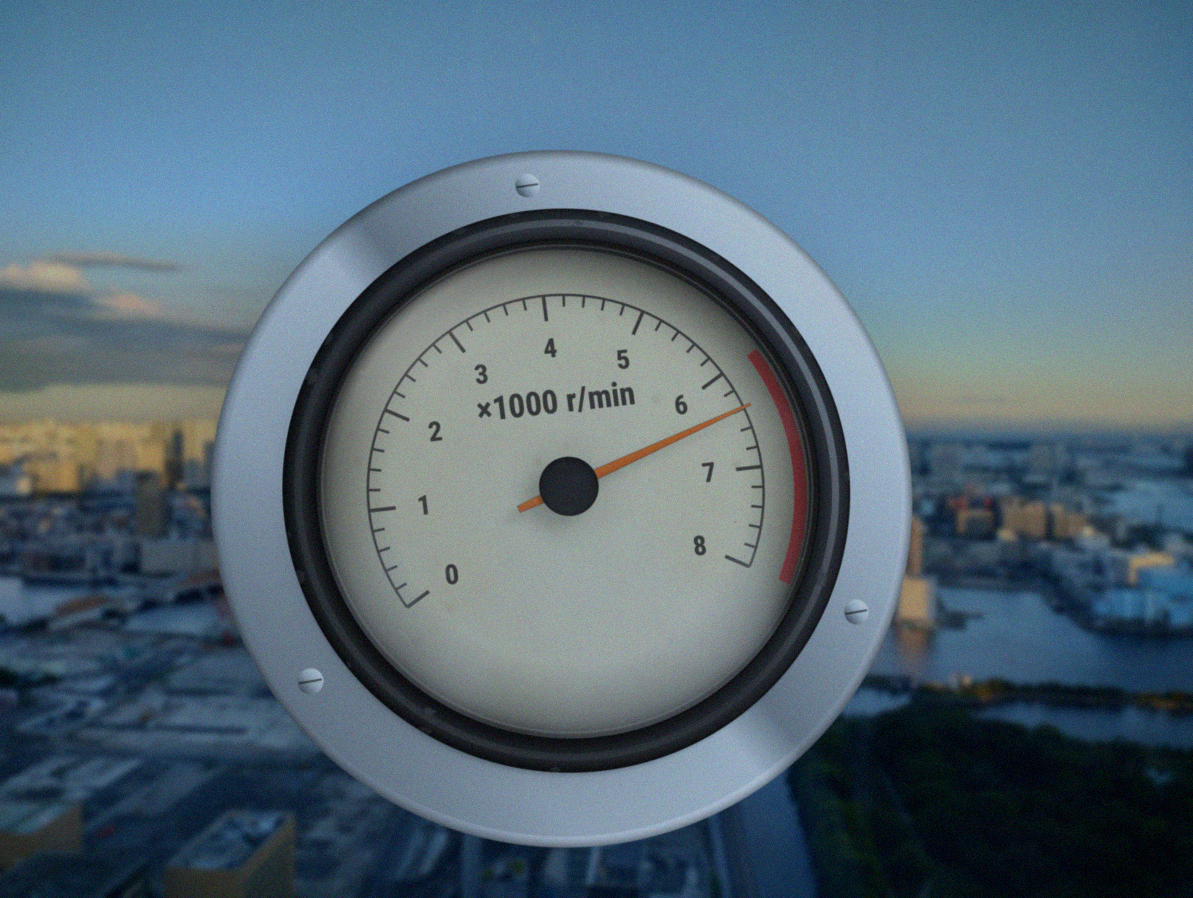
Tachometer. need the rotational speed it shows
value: 6400 rpm
